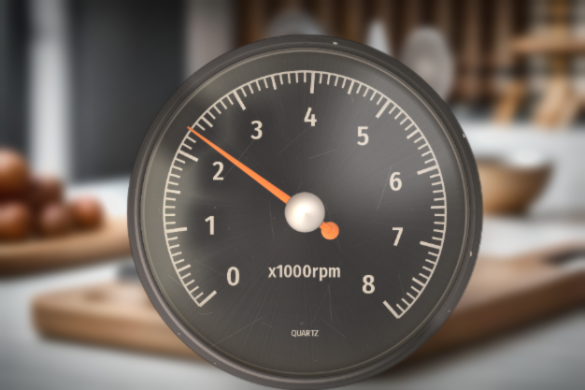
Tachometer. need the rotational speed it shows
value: 2300 rpm
